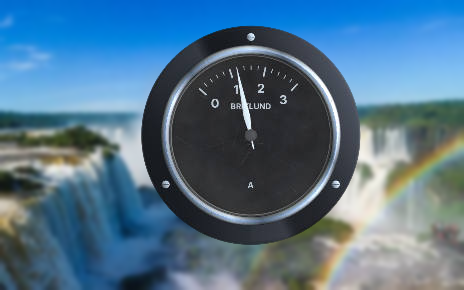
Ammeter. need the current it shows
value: 1.2 A
